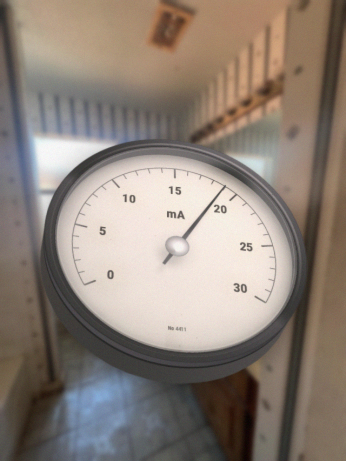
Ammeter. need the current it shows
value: 19 mA
